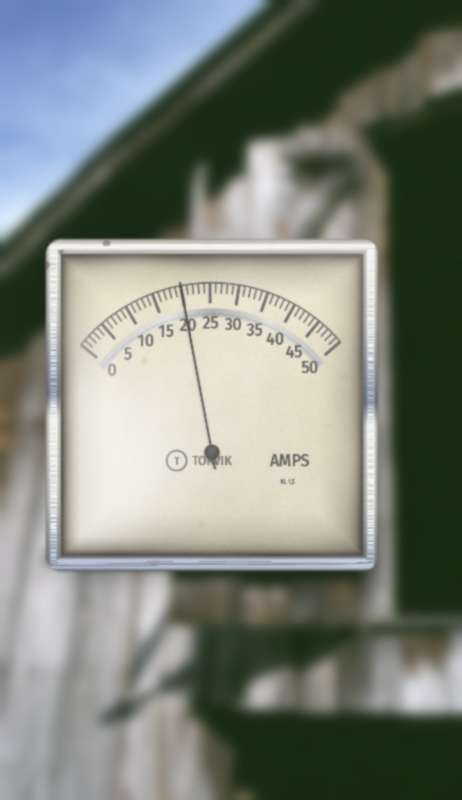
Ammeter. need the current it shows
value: 20 A
